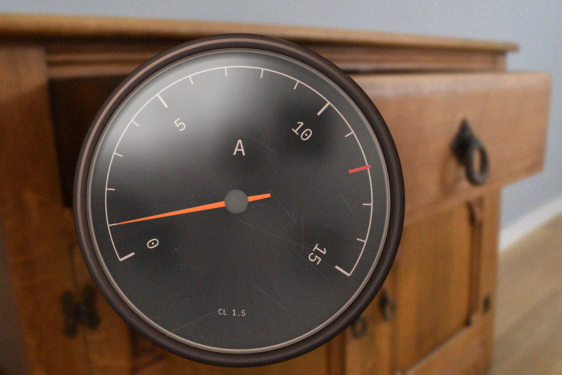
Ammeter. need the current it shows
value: 1 A
